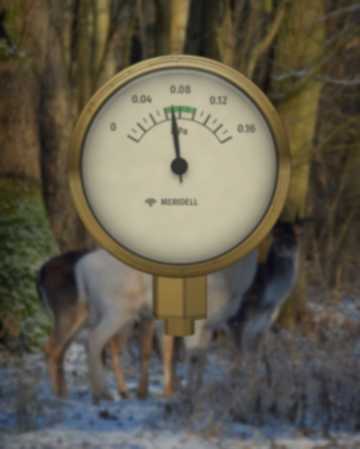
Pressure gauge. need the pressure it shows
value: 0.07 MPa
